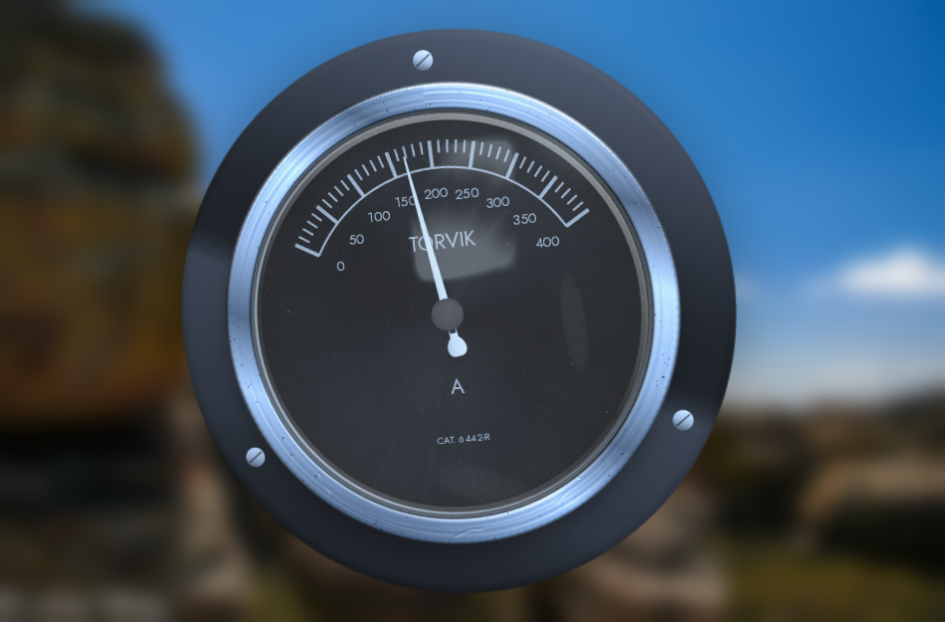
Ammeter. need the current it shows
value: 170 A
